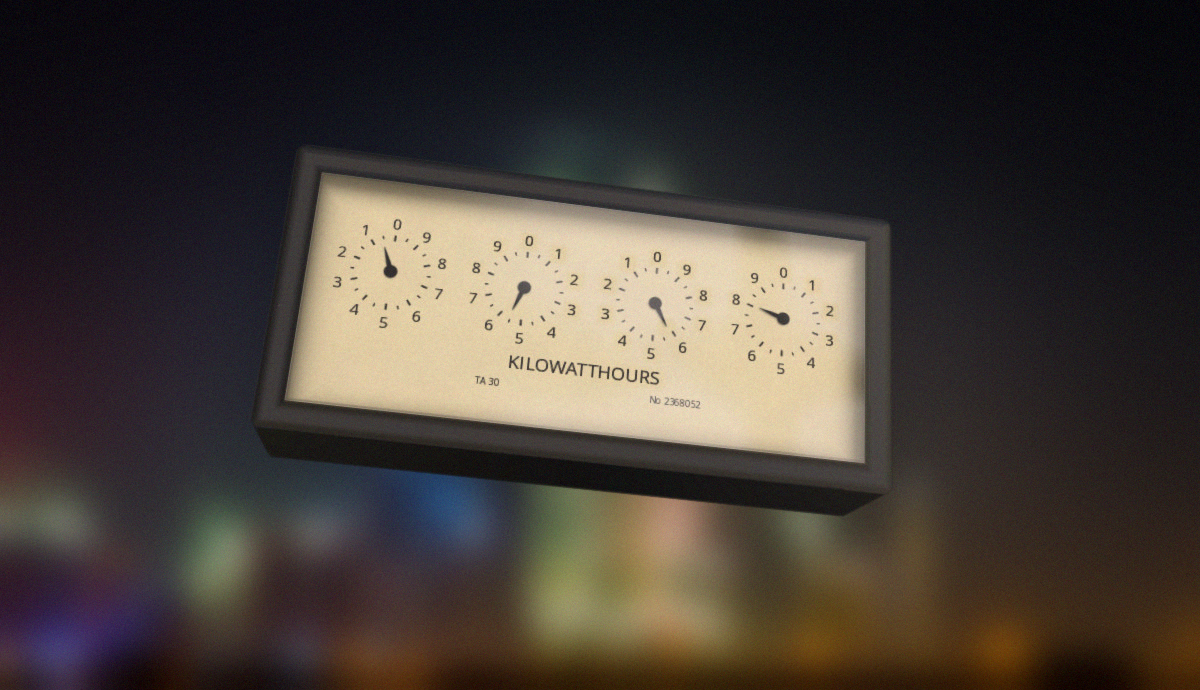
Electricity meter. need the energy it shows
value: 558 kWh
